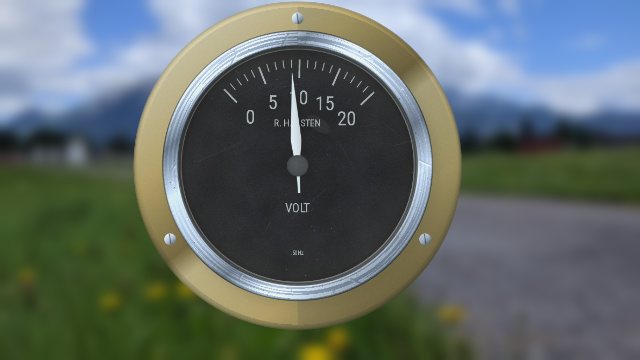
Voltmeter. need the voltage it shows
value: 9 V
